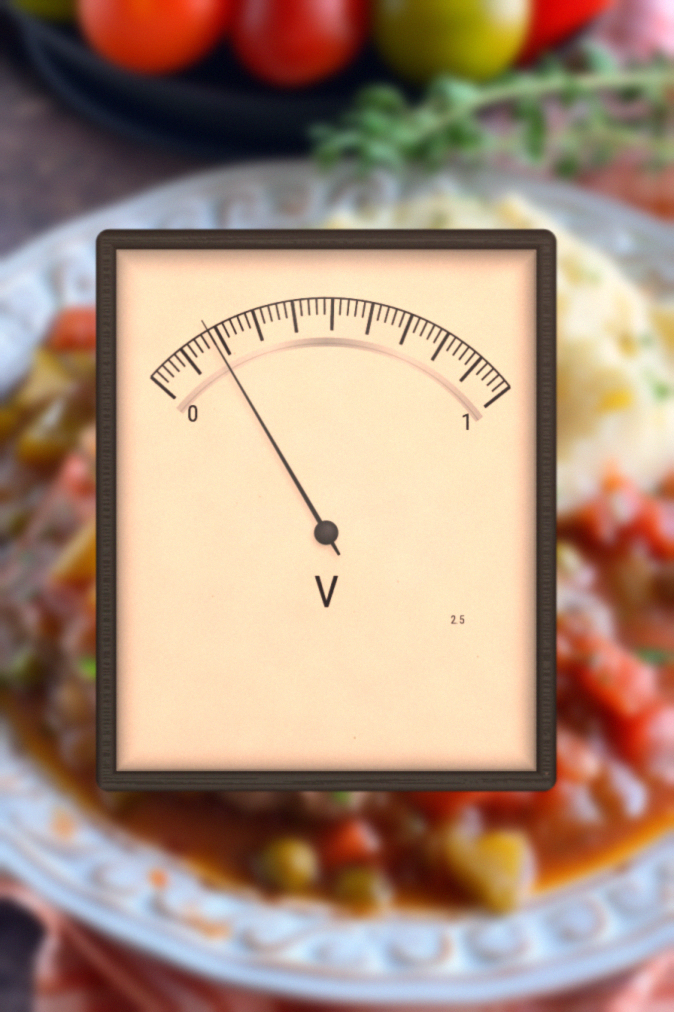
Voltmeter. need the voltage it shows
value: 0.18 V
